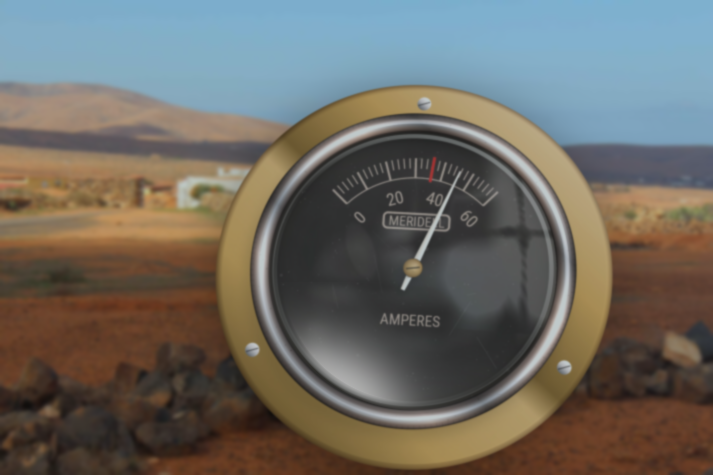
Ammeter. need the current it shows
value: 46 A
